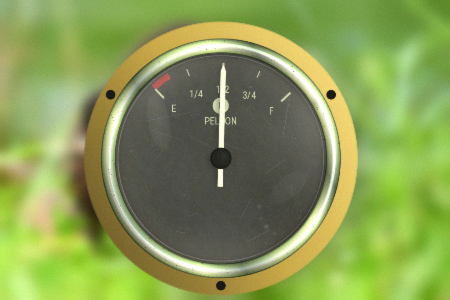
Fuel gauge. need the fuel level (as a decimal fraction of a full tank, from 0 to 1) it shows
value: 0.5
